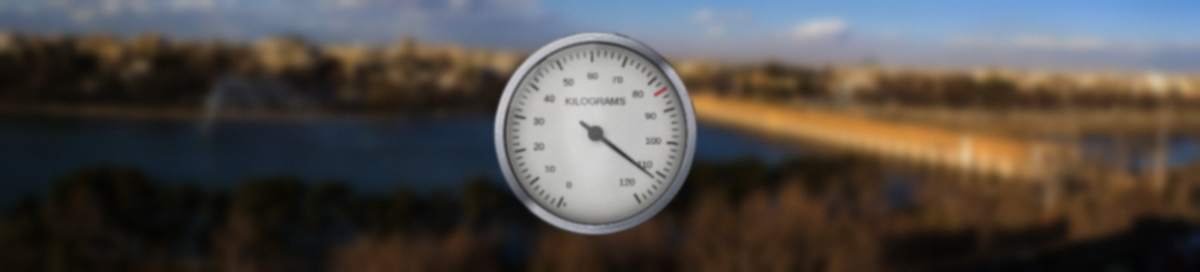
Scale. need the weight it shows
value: 112 kg
